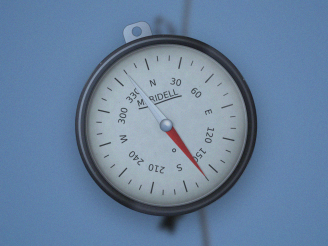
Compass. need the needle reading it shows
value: 160 °
